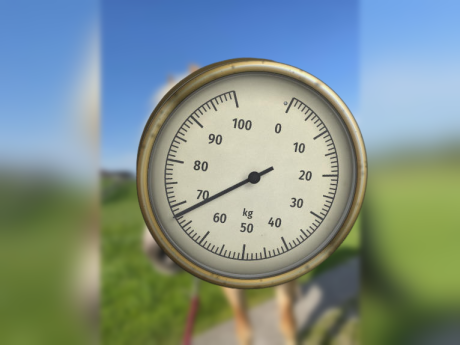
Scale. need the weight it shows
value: 68 kg
